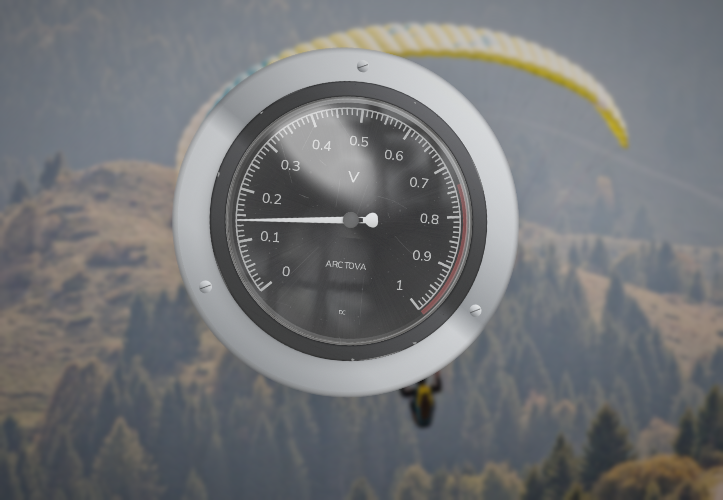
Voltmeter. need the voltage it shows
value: 0.14 V
